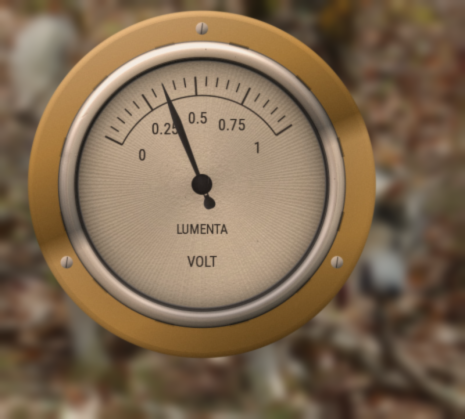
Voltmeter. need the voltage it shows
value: 0.35 V
